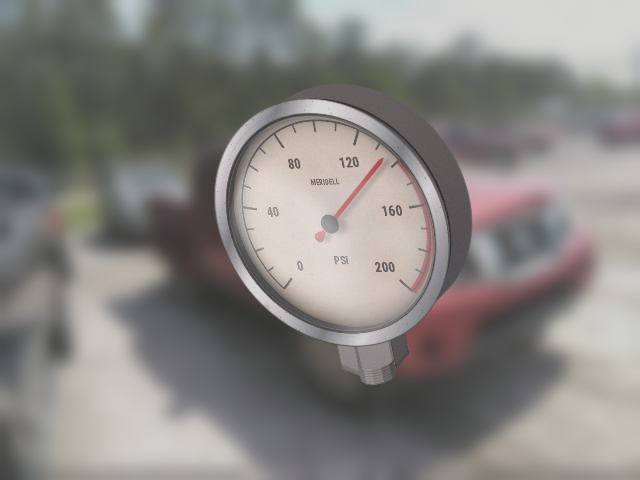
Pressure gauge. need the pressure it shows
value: 135 psi
